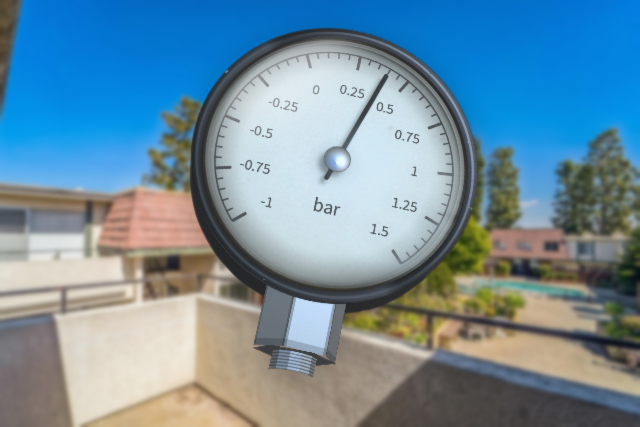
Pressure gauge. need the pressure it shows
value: 0.4 bar
